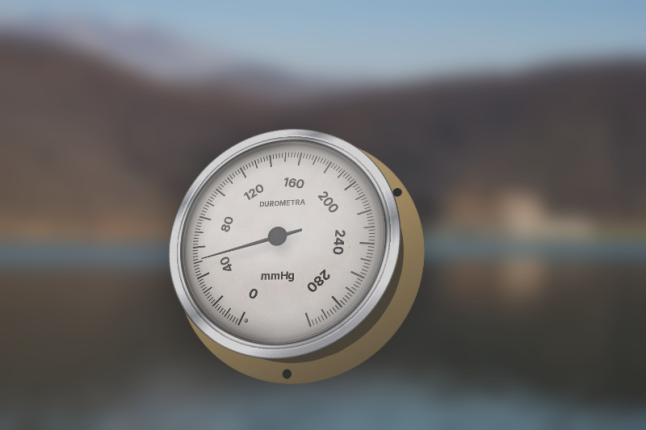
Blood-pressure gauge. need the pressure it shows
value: 50 mmHg
